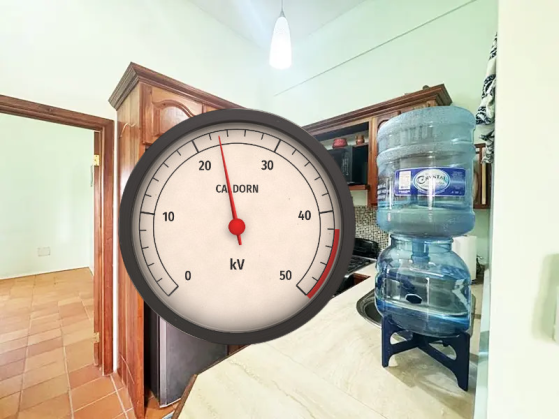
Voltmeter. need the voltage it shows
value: 23 kV
